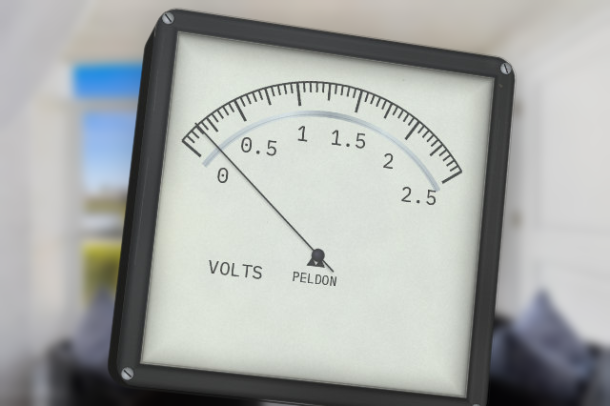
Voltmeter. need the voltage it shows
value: 0.15 V
